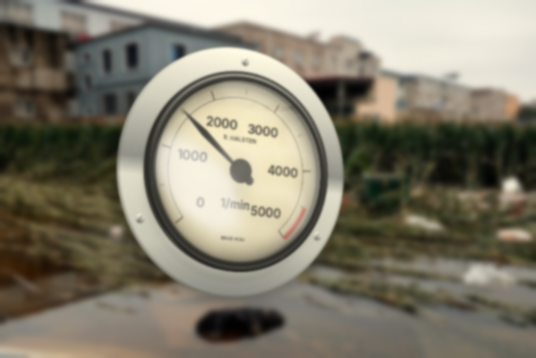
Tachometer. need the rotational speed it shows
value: 1500 rpm
